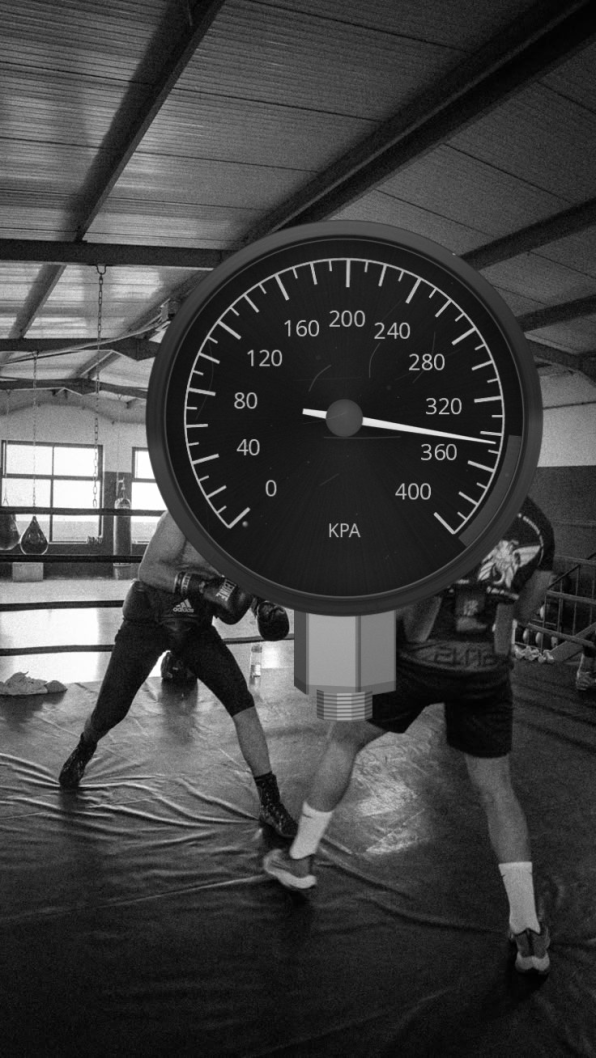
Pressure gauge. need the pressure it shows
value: 345 kPa
